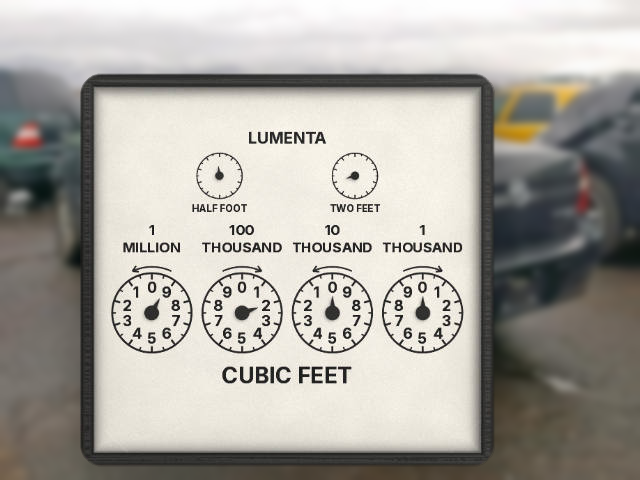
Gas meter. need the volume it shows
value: 920000 ft³
